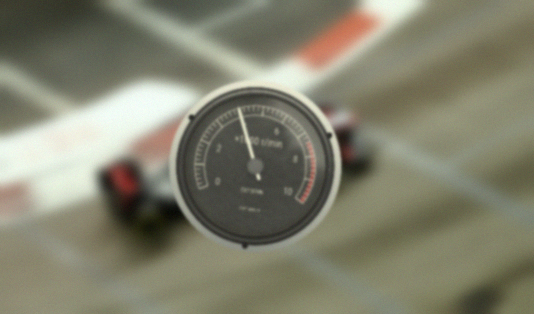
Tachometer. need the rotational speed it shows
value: 4000 rpm
